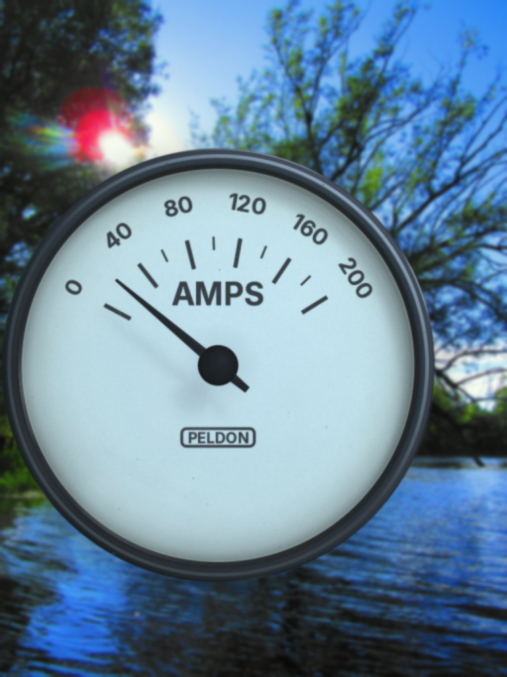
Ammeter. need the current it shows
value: 20 A
